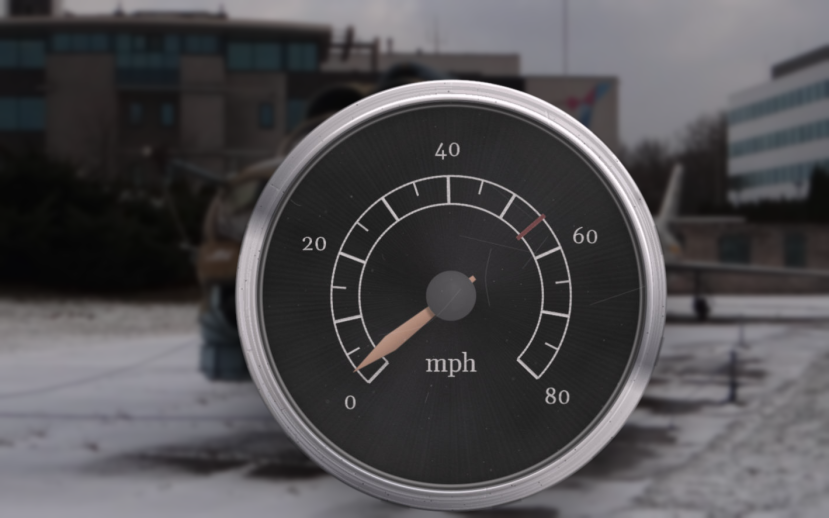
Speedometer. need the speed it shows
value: 2.5 mph
